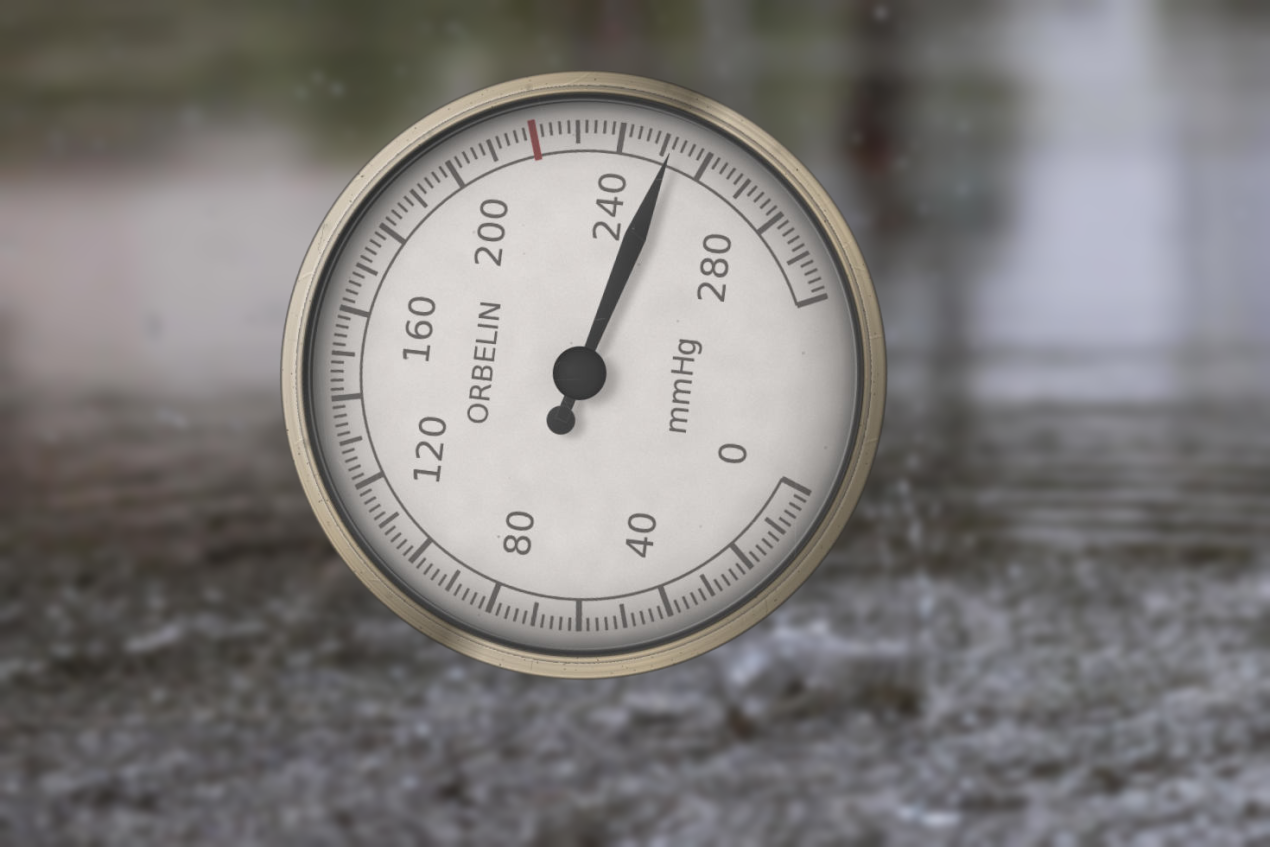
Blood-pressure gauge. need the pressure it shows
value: 252 mmHg
